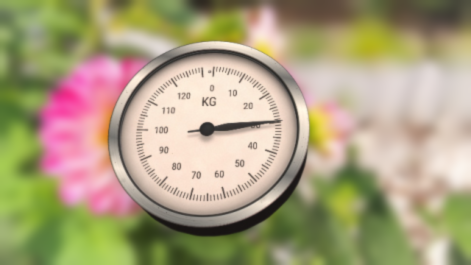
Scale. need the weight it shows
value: 30 kg
